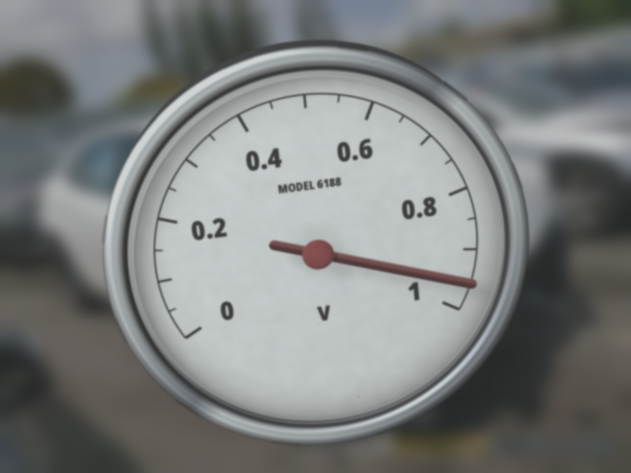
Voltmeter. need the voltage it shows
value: 0.95 V
